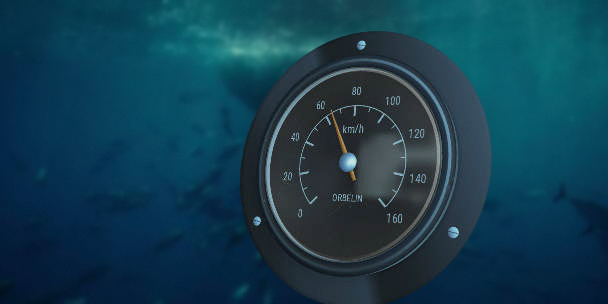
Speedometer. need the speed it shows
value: 65 km/h
